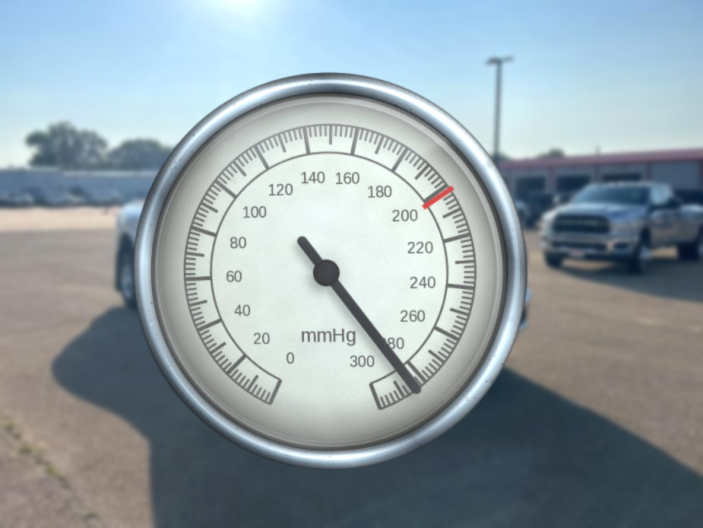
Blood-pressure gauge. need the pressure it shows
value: 284 mmHg
